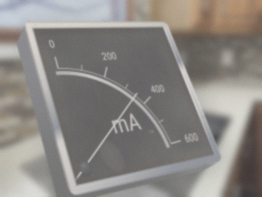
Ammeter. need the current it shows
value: 350 mA
